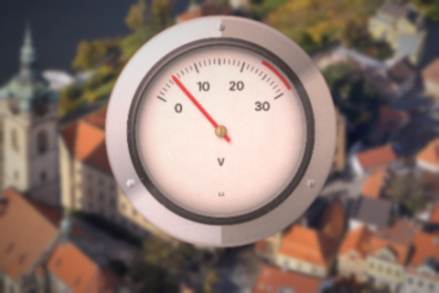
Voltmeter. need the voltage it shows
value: 5 V
